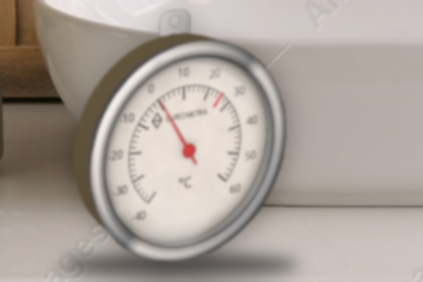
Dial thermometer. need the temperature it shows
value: 0 °C
